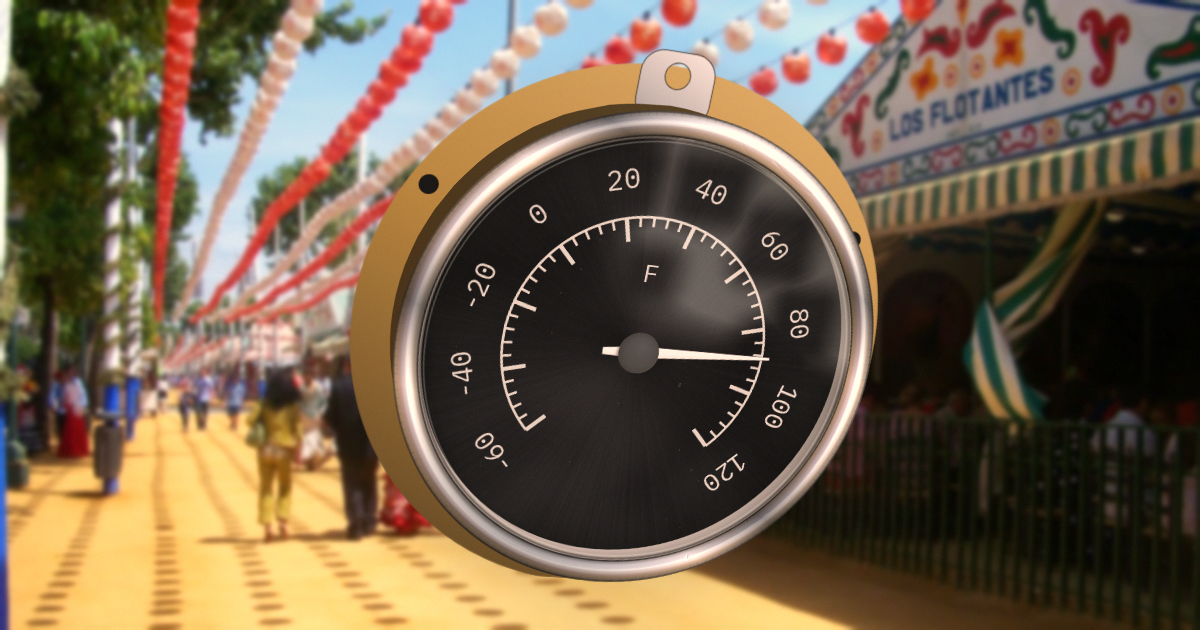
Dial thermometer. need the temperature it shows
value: 88 °F
